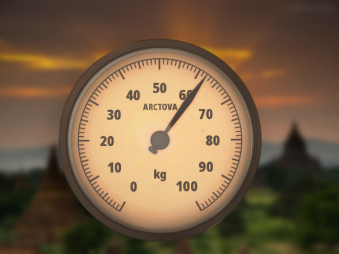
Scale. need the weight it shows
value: 62 kg
